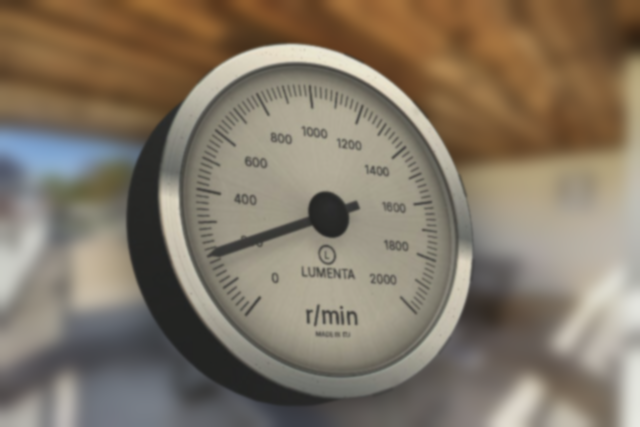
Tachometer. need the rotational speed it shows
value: 200 rpm
